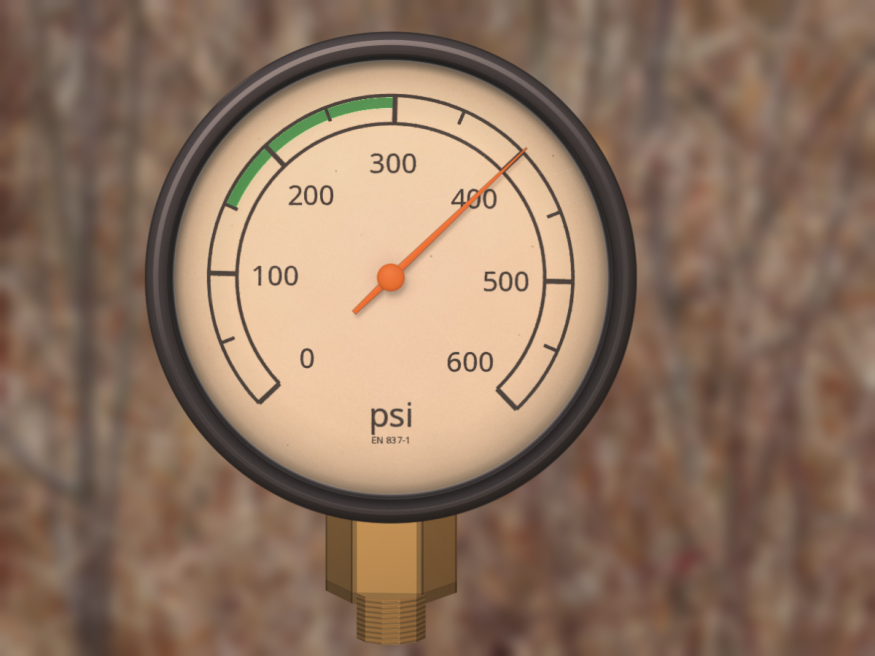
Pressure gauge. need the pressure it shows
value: 400 psi
